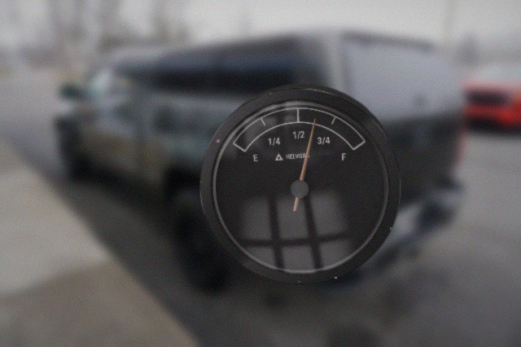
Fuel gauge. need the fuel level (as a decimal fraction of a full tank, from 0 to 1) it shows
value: 0.625
